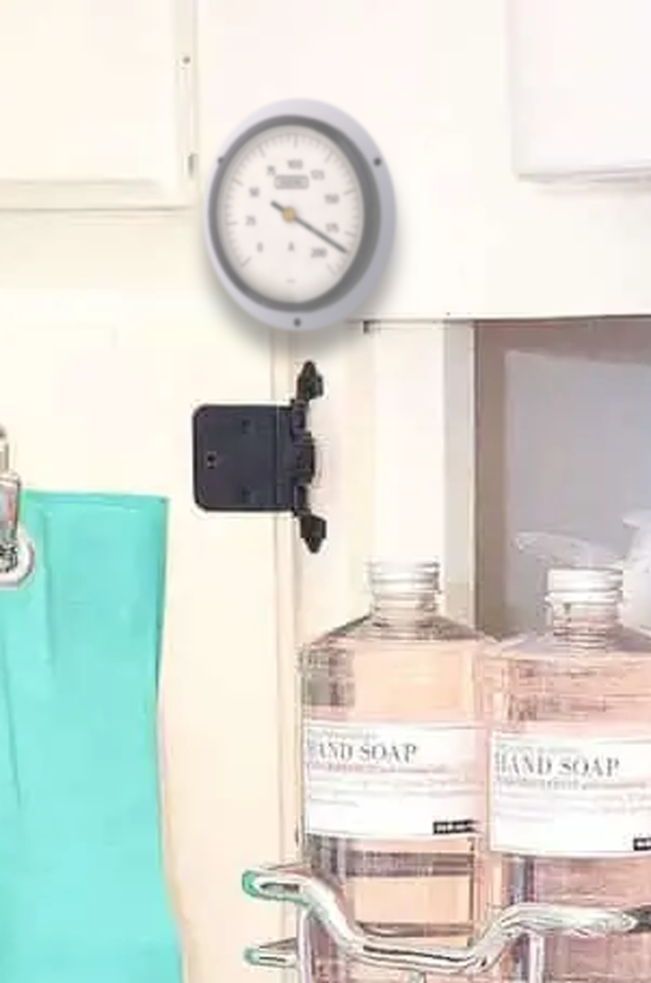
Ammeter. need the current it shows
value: 185 A
